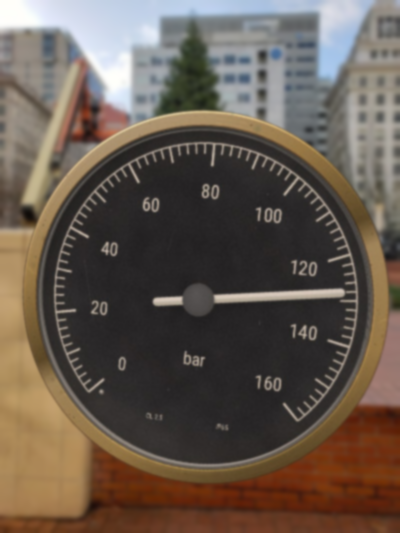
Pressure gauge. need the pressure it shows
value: 128 bar
